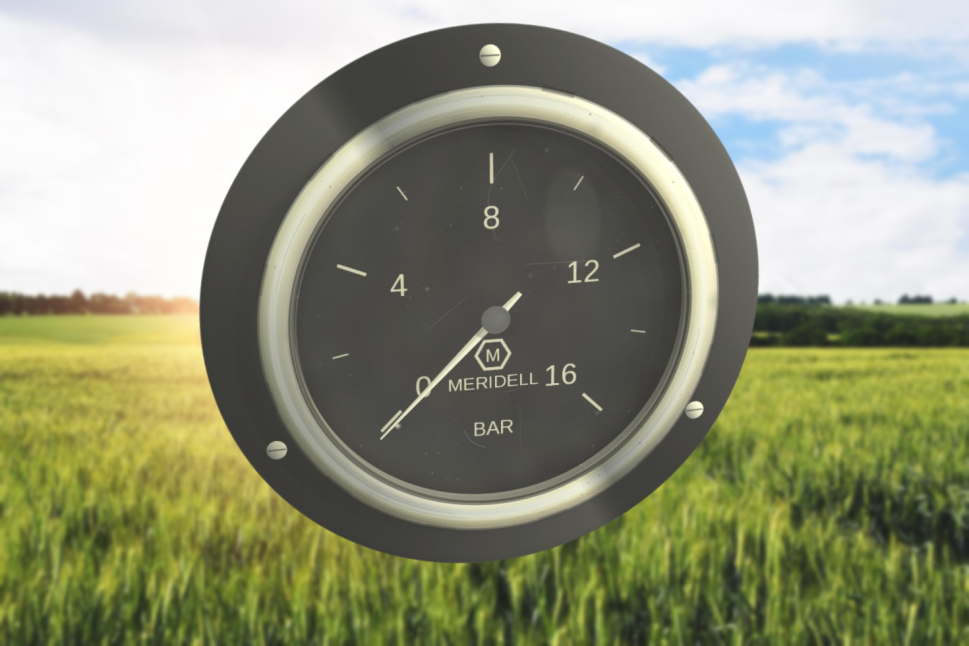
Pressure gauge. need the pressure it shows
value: 0 bar
